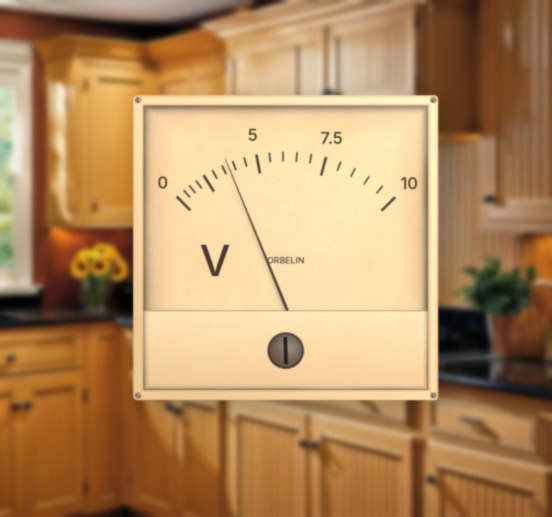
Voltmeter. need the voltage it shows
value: 3.75 V
